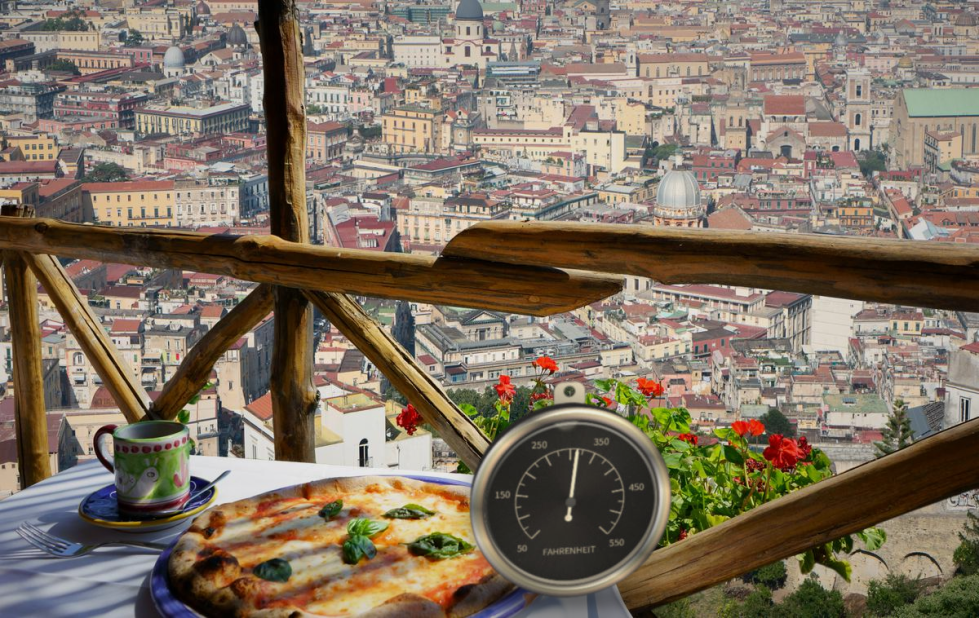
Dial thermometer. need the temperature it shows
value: 312.5 °F
